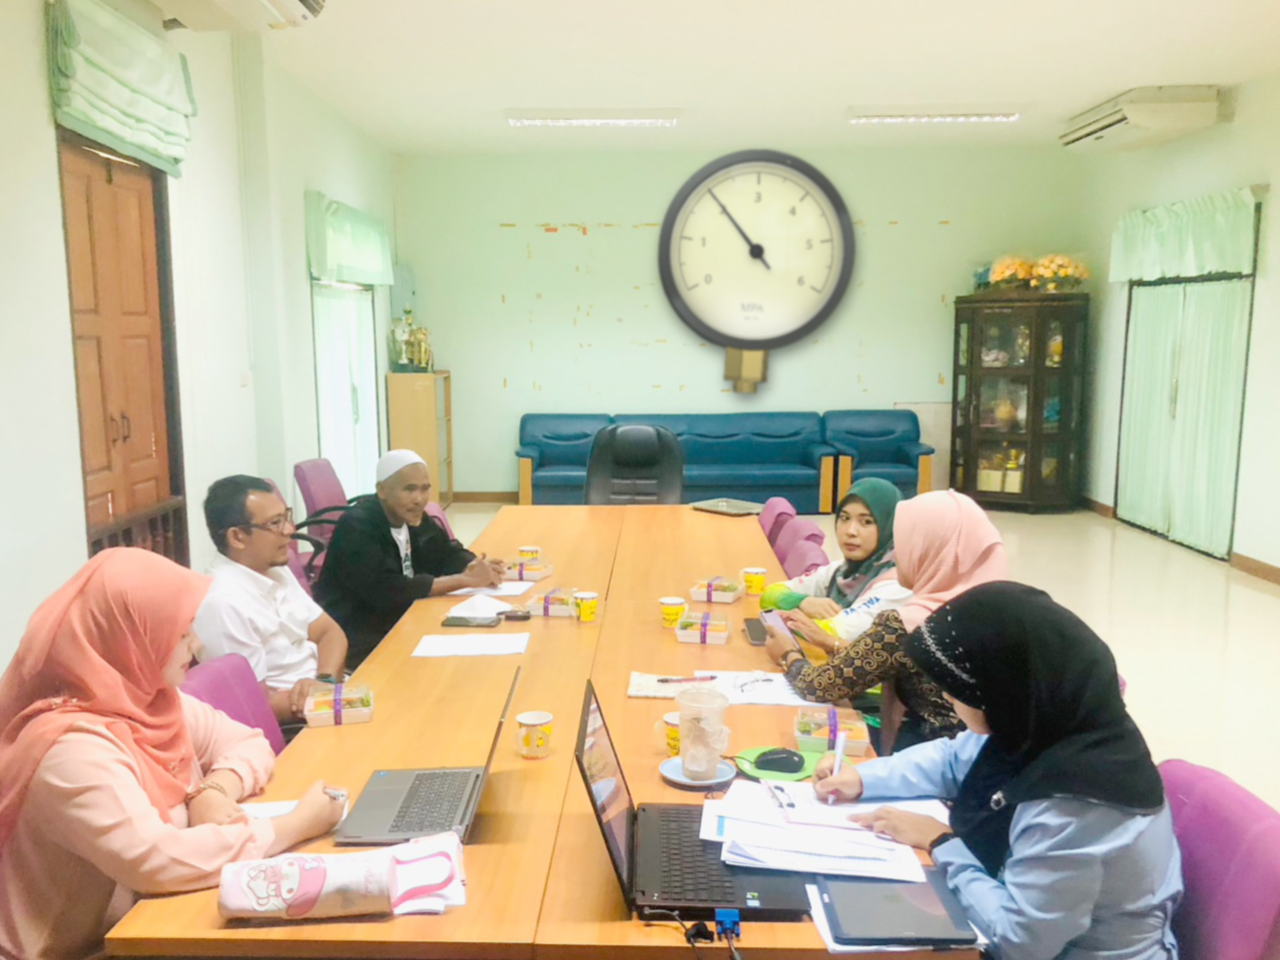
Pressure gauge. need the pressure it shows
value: 2 MPa
